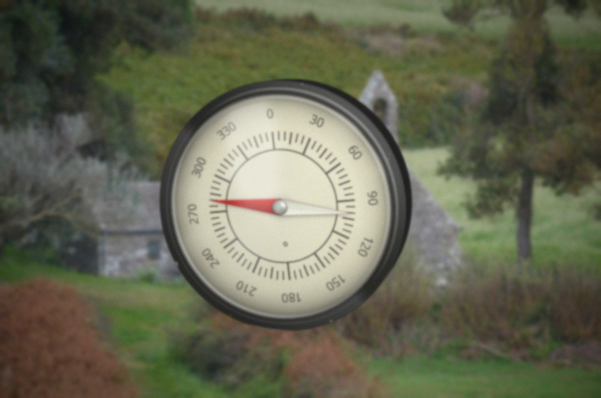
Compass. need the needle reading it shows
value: 280 °
